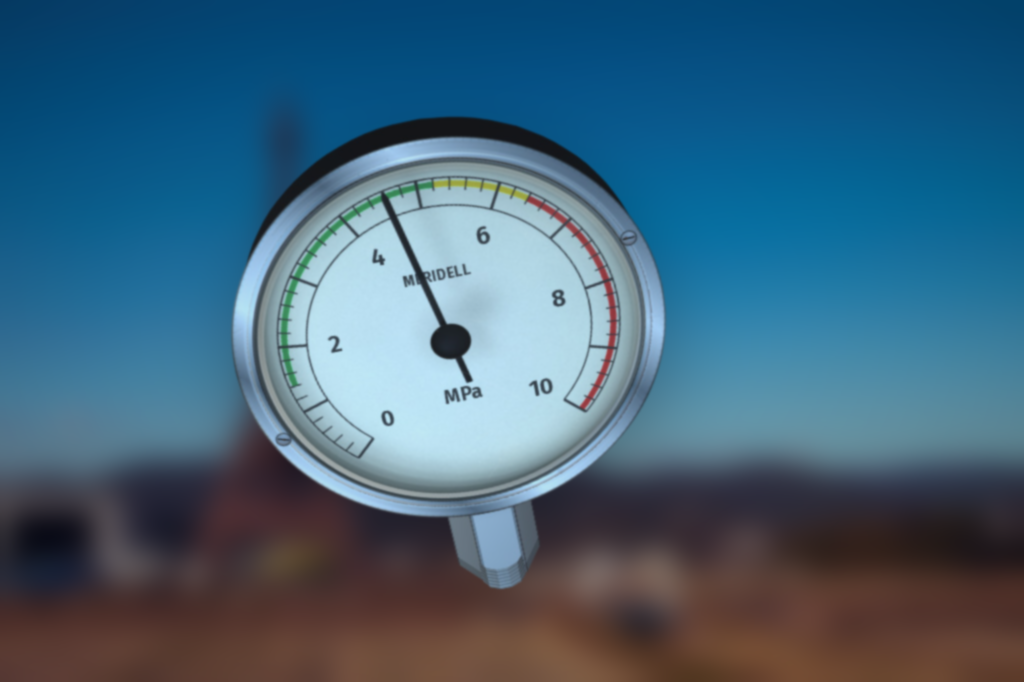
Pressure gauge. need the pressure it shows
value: 4.6 MPa
